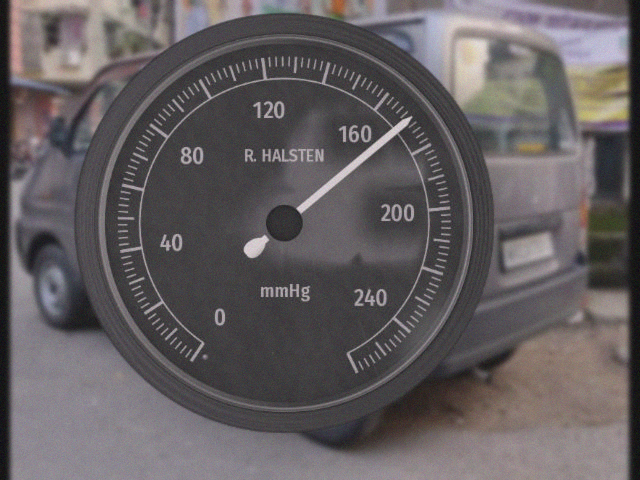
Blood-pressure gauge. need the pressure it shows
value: 170 mmHg
